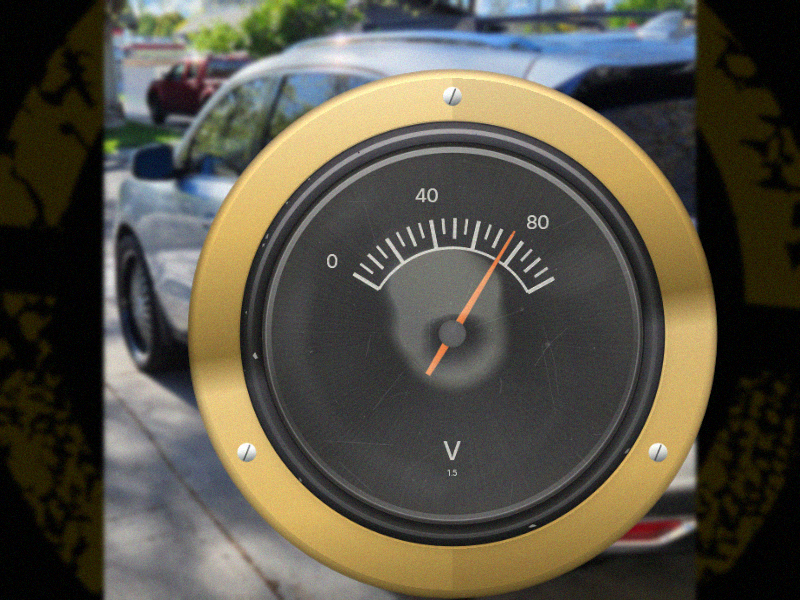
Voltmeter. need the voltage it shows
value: 75 V
